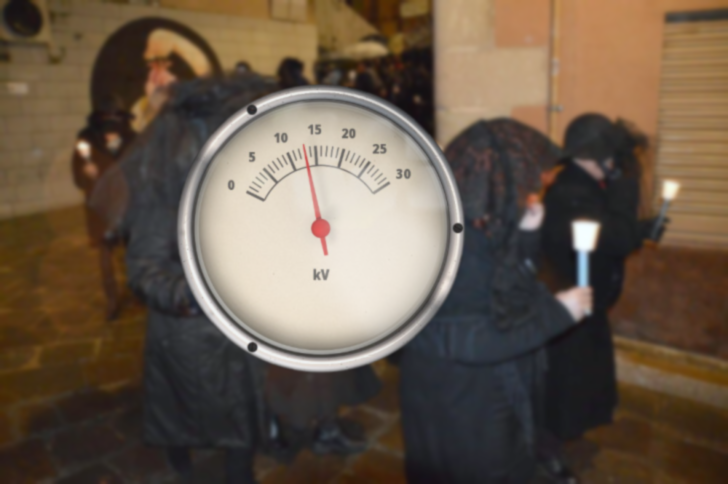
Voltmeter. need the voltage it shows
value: 13 kV
